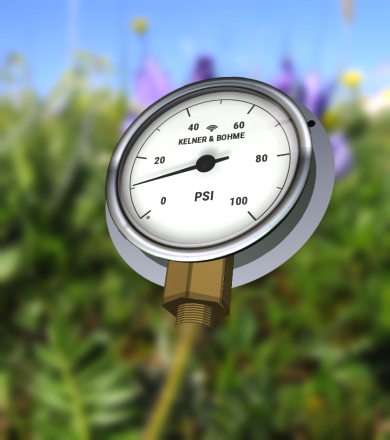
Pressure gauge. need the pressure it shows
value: 10 psi
